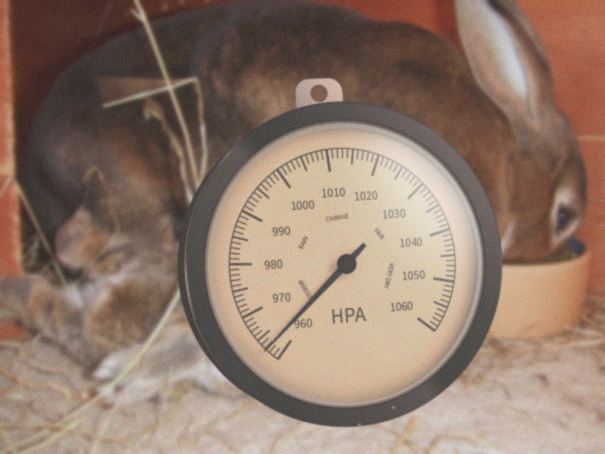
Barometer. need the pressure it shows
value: 963 hPa
